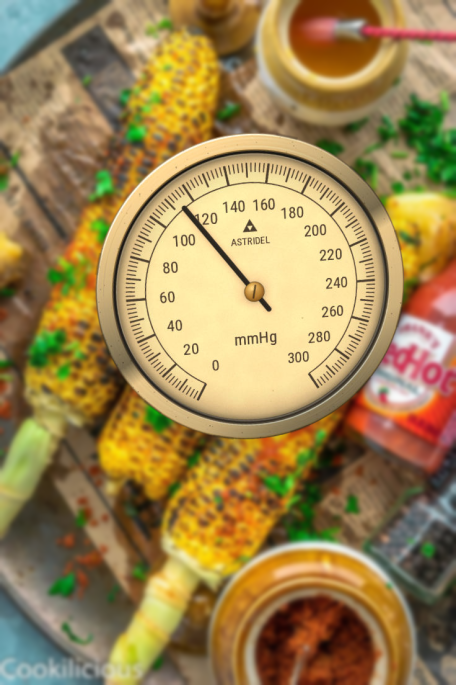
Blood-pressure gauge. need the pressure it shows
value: 114 mmHg
